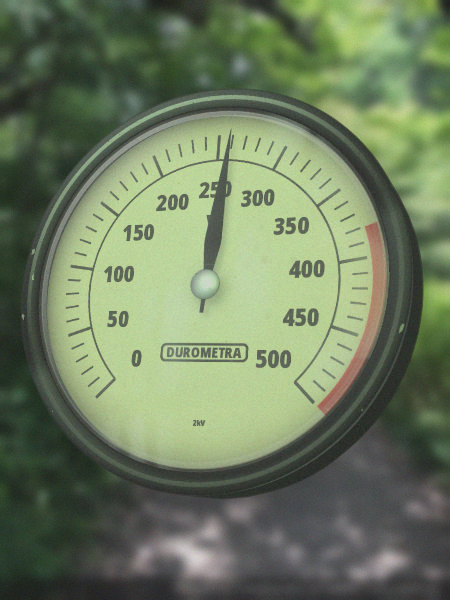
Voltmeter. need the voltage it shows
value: 260 V
